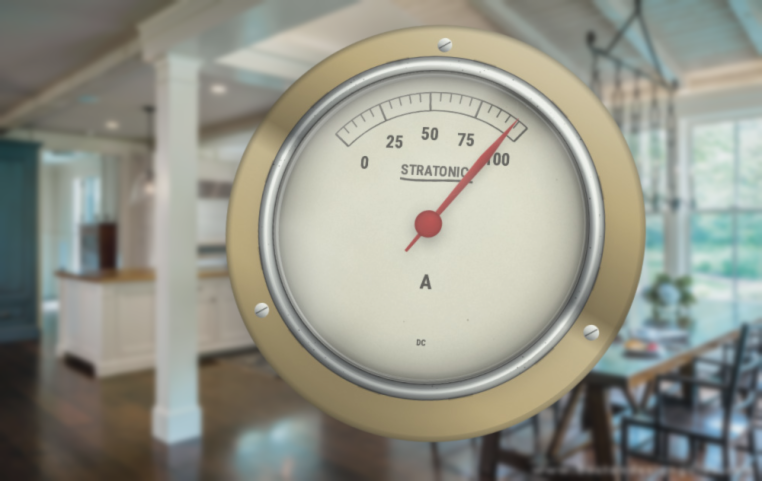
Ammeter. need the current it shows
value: 95 A
